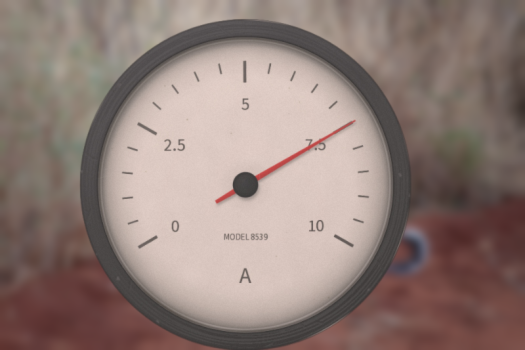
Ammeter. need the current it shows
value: 7.5 A
